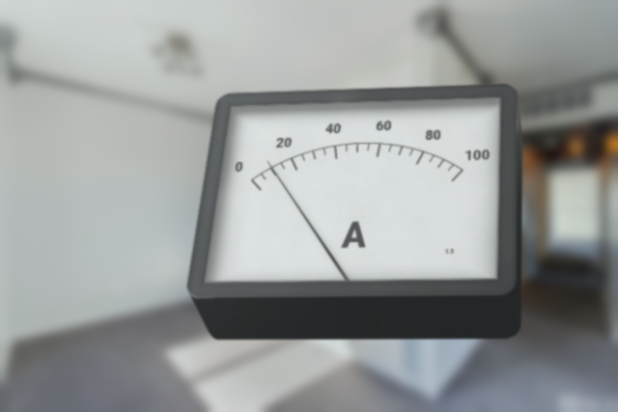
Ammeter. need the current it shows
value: 10 A
